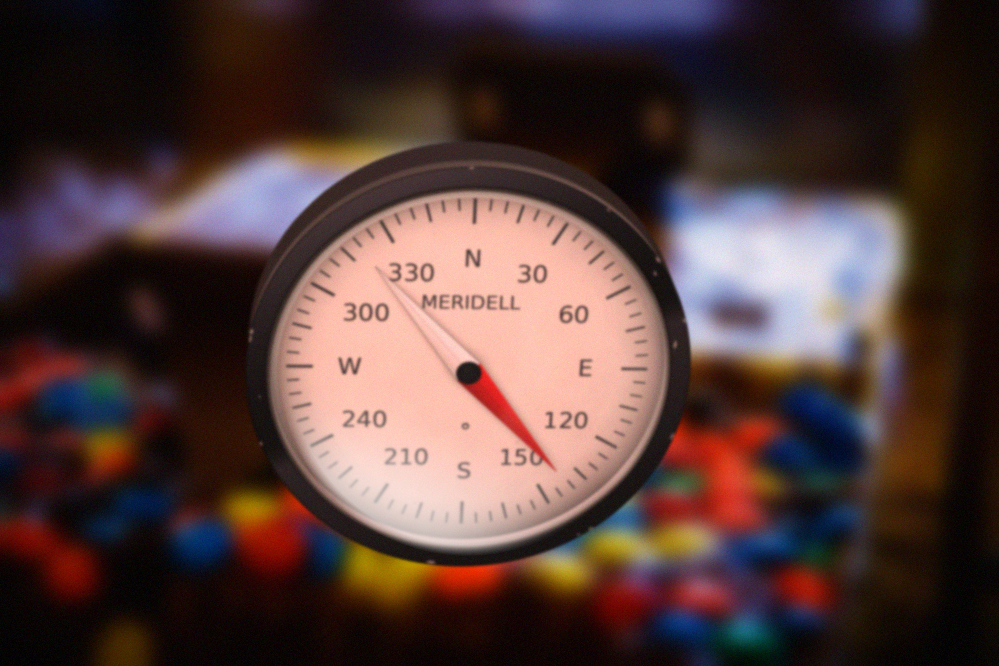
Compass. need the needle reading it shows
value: 140 °
